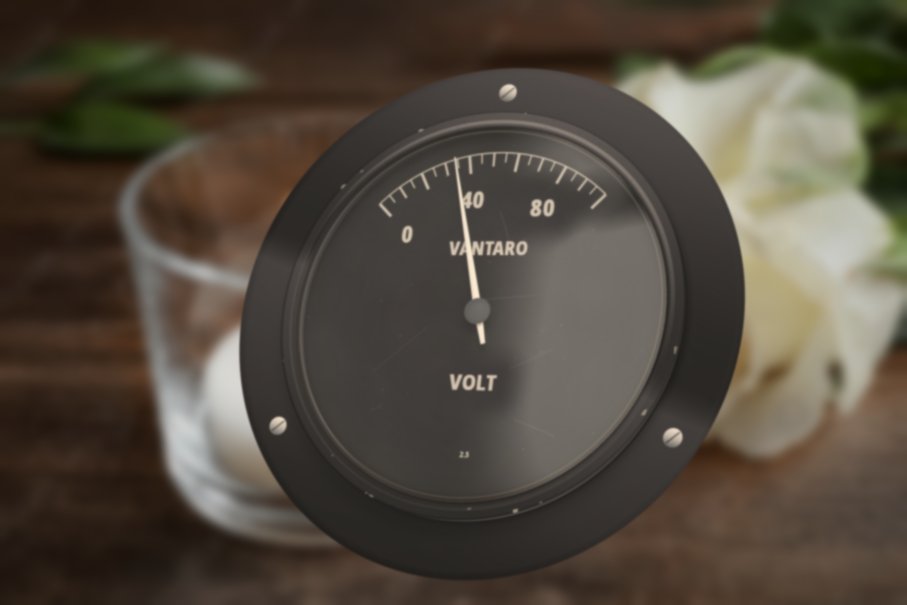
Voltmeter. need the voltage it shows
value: 35 V
